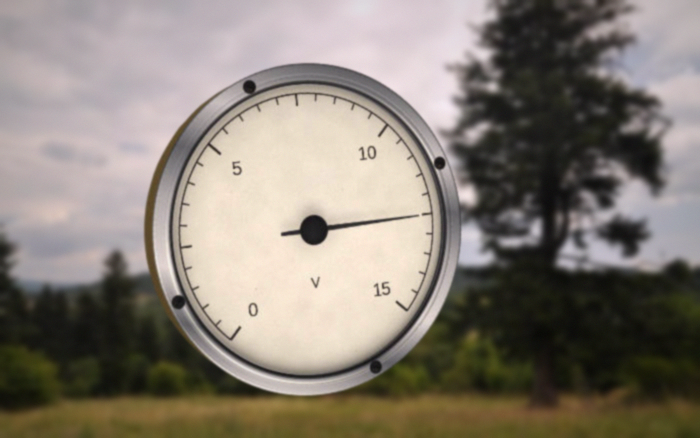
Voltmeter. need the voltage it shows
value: 12.5 V
